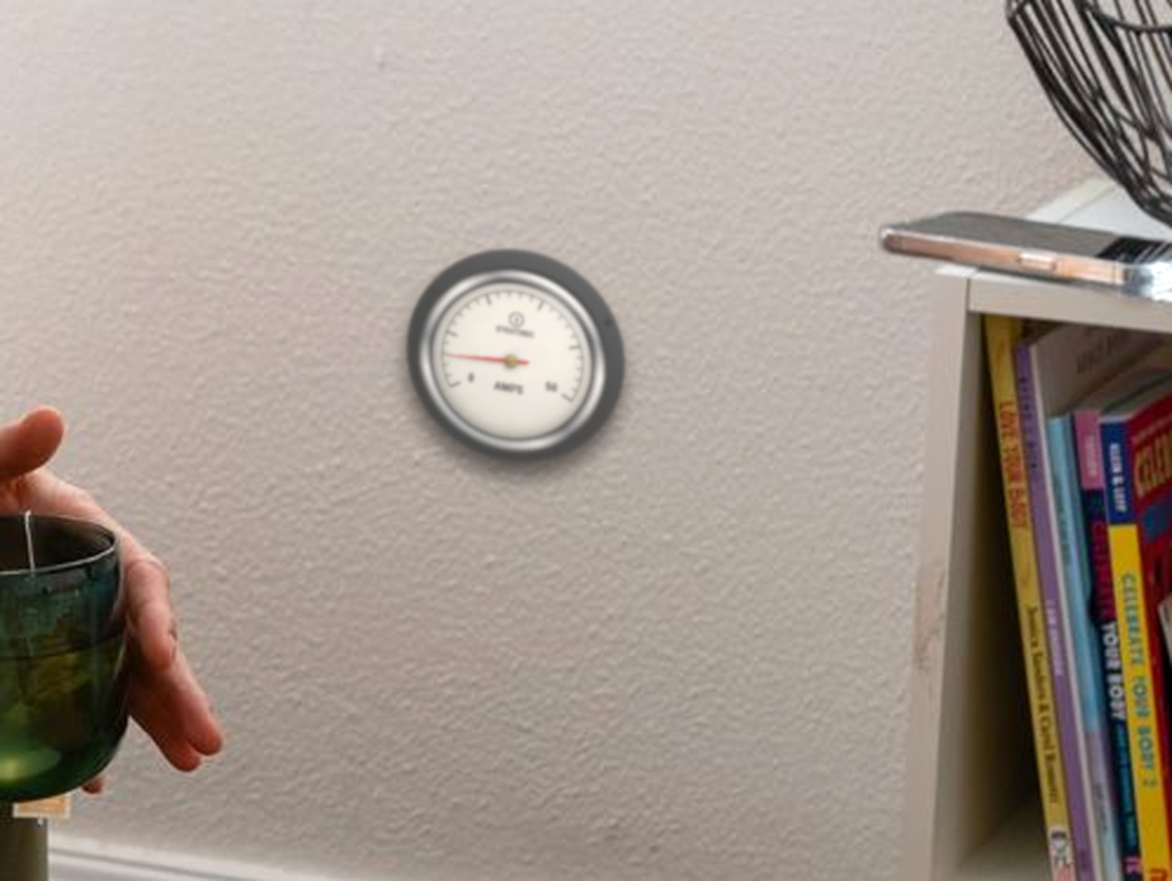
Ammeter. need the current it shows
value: 6 A
